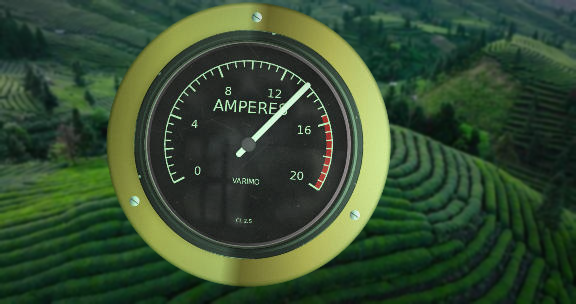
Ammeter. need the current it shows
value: 13.5 A
